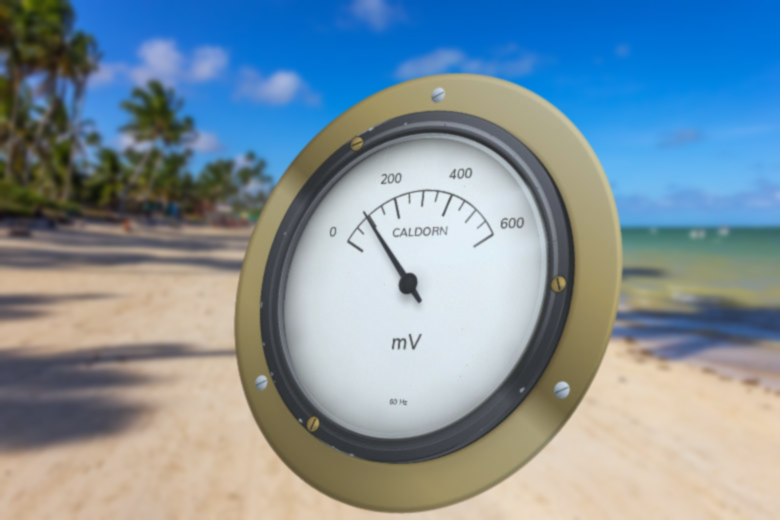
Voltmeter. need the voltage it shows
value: 100 mV
